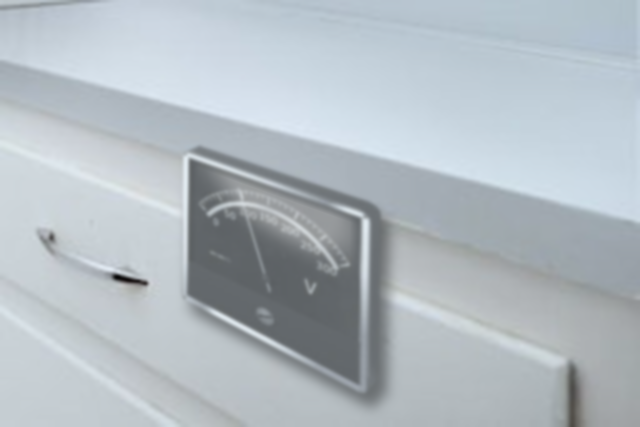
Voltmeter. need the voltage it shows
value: 100 V
